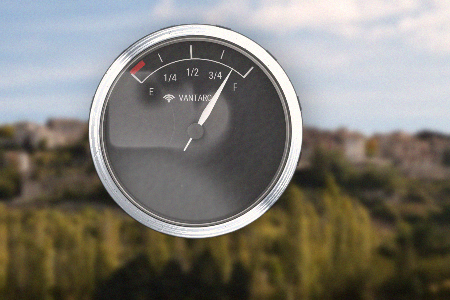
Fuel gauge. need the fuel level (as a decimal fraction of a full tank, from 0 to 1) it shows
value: 0.875
